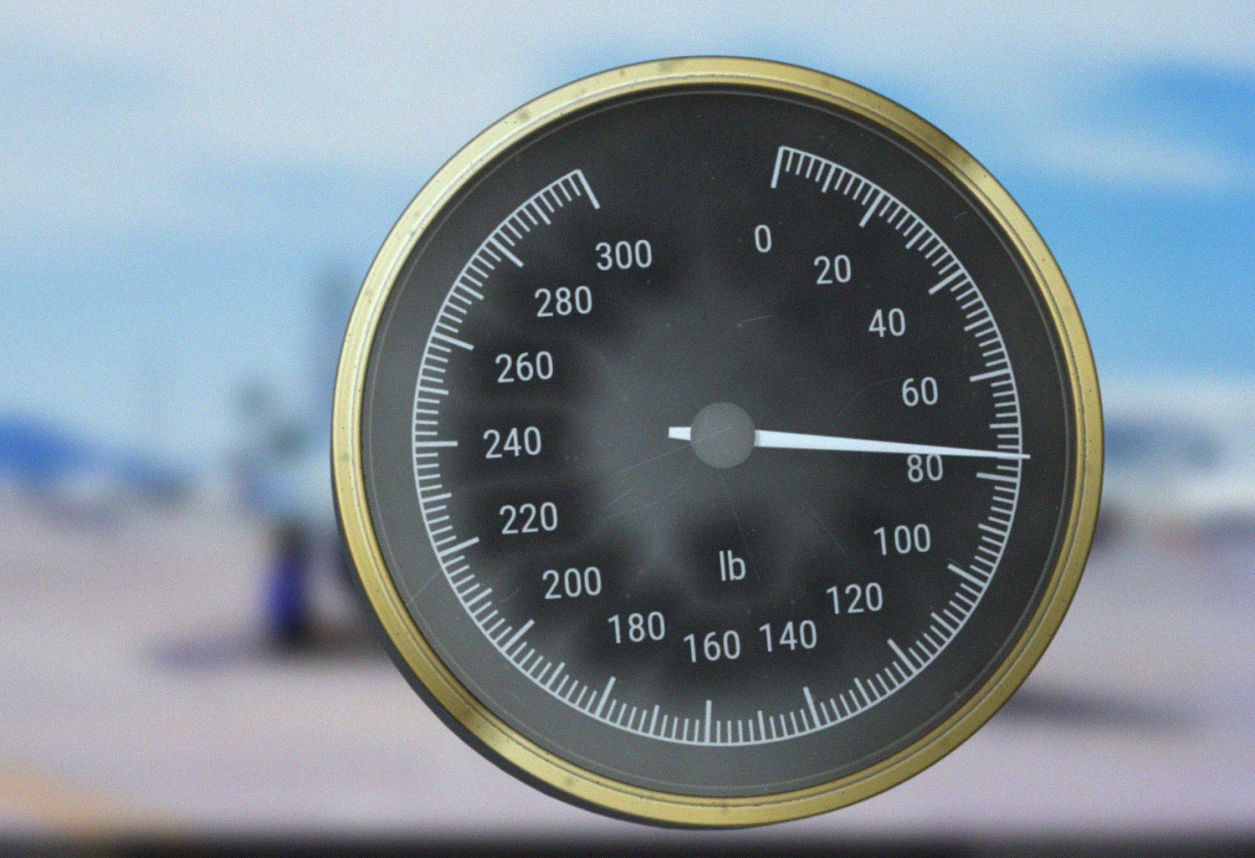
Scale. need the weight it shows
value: 76 lb
